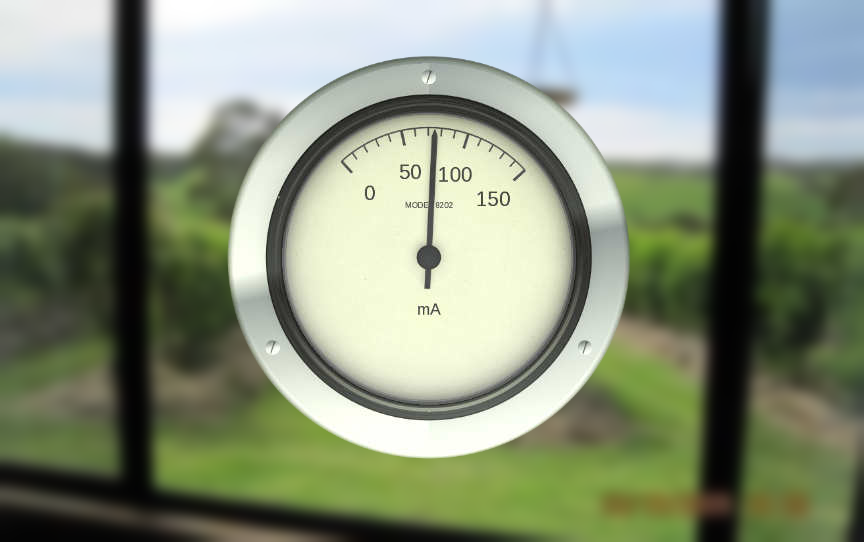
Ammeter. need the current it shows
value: 75 mA
